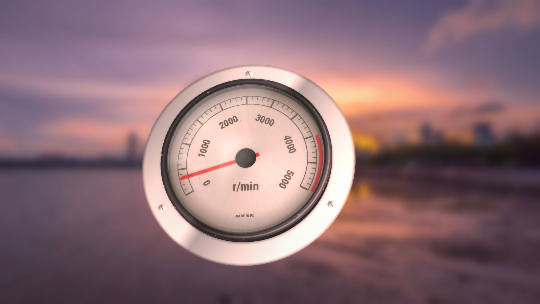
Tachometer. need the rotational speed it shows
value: 300 rpm
